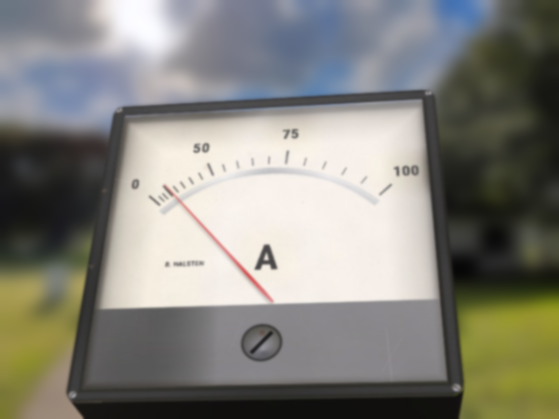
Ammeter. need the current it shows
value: 25 A
